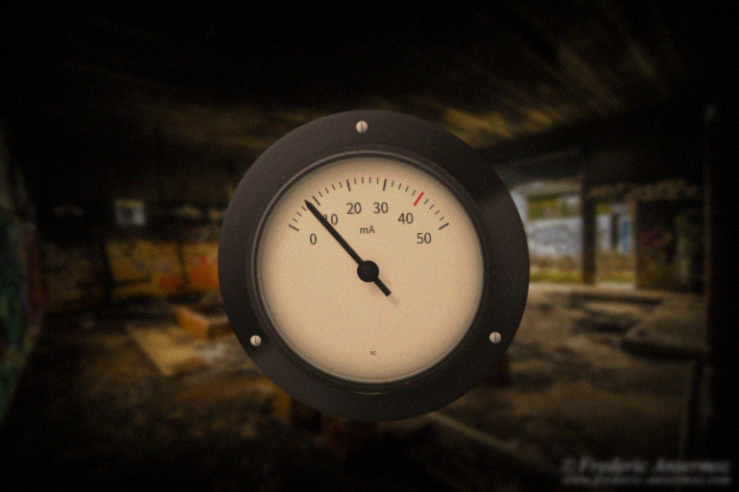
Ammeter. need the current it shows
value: 8 mA
